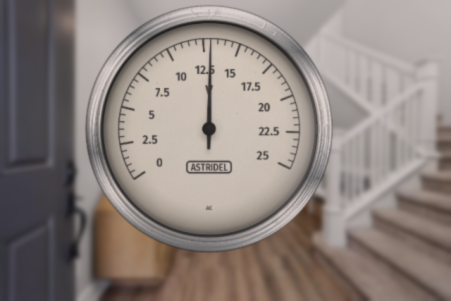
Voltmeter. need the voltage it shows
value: 13 V
